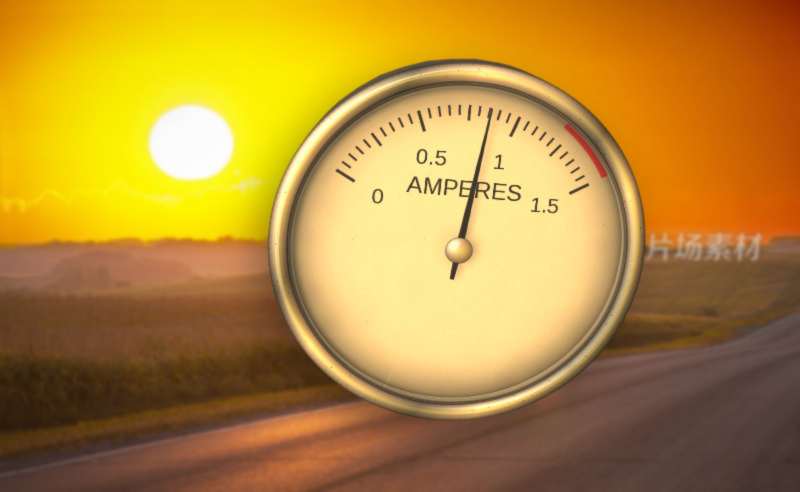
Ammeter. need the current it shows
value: 0.85 A
